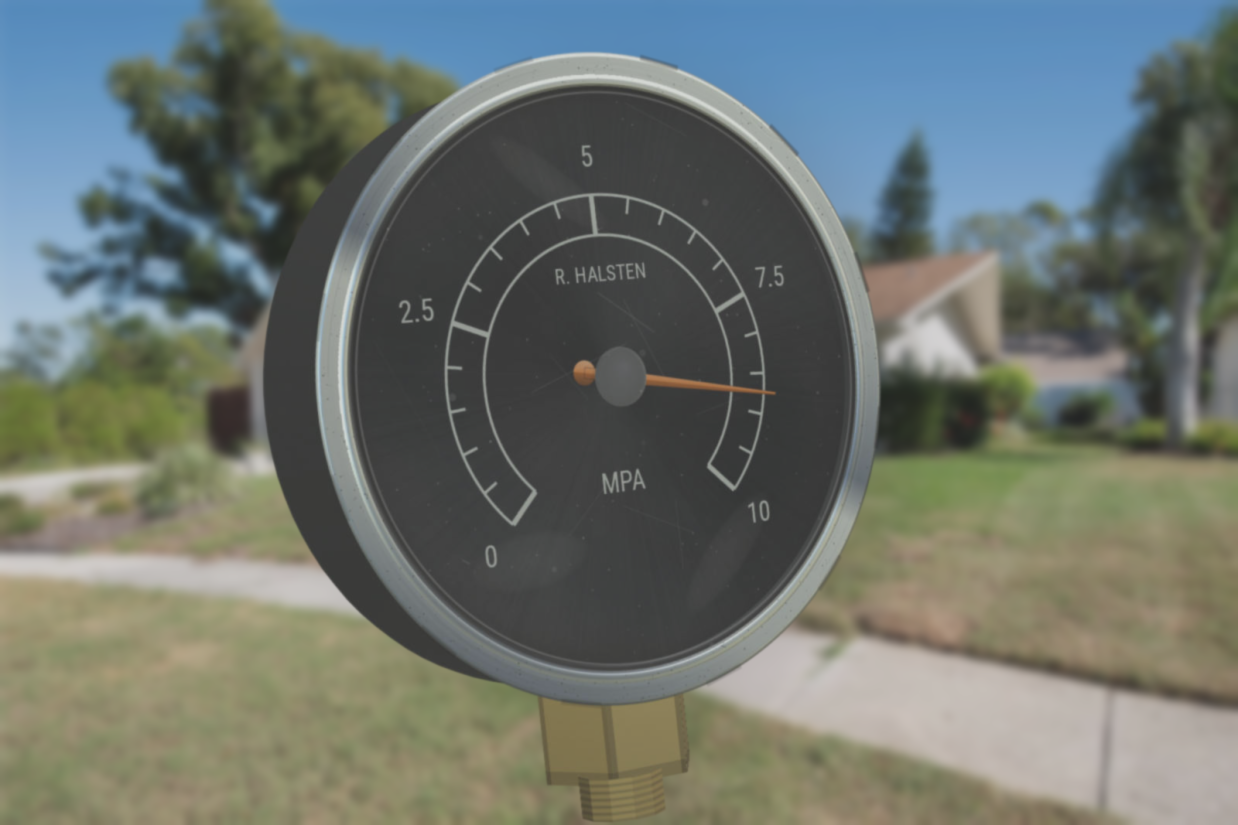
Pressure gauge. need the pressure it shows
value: 8.75 MPa
